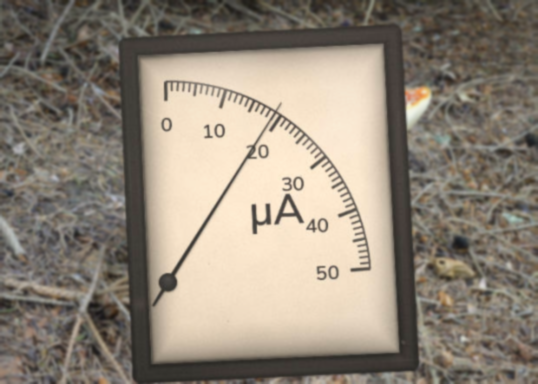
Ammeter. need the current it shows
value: 19 µA
